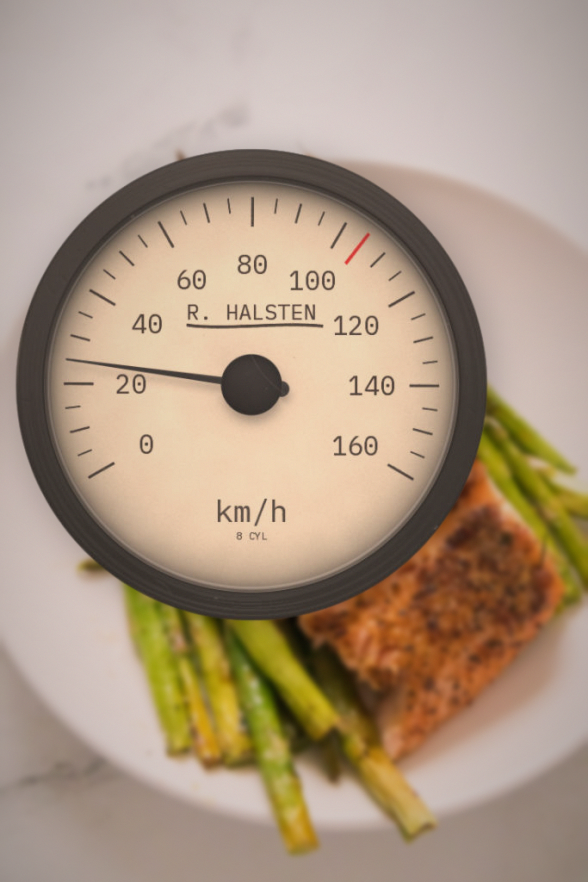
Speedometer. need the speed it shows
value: 25 km/h
